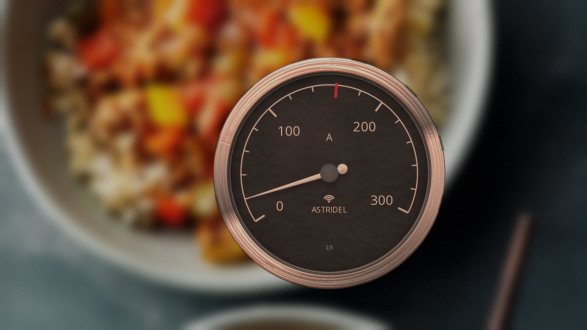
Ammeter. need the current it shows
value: 20 A
